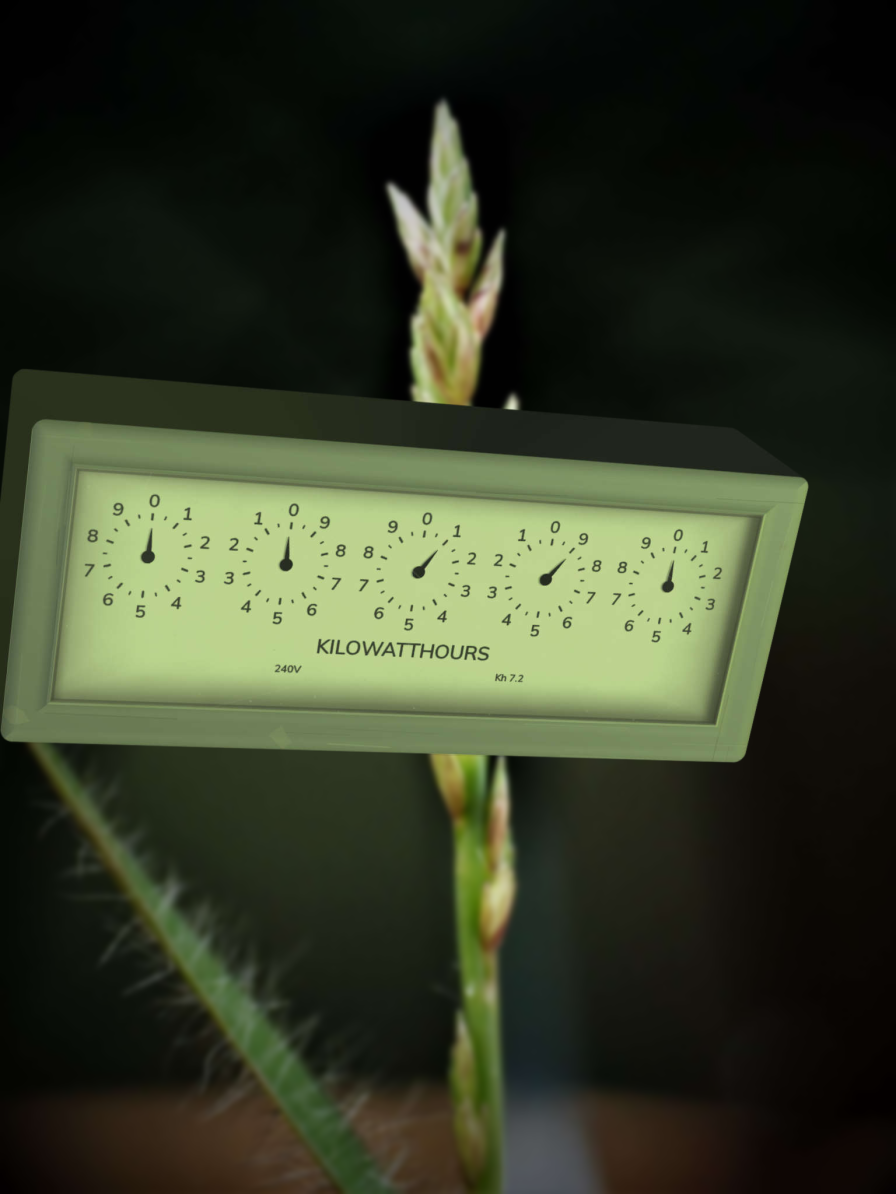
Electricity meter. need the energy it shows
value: 90 kWh
